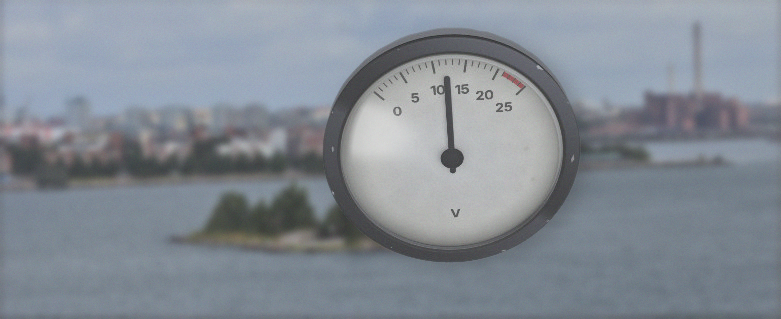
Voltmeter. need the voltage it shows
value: 12 V
